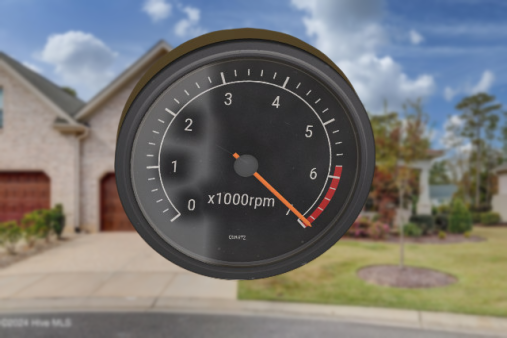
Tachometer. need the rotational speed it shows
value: 6900 rpm
